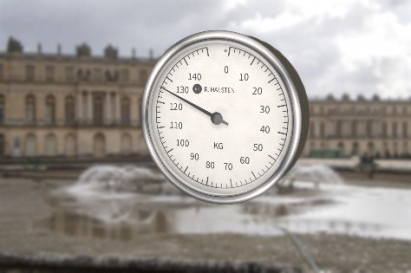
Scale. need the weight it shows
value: 126 kg
